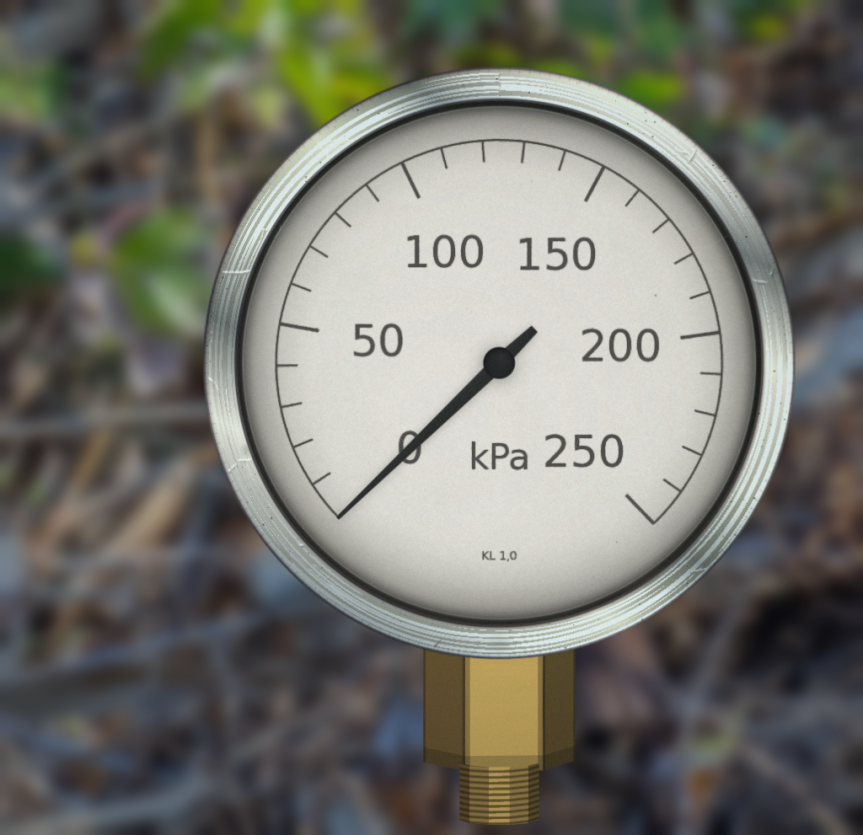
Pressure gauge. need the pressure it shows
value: 0 kPa
